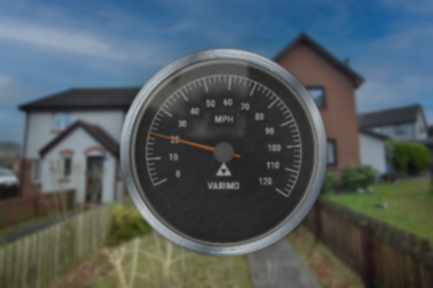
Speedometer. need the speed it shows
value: 20 mph
